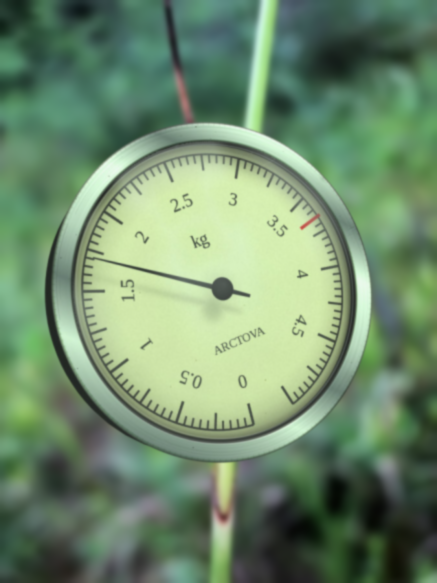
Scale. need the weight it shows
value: 1.7 kg
